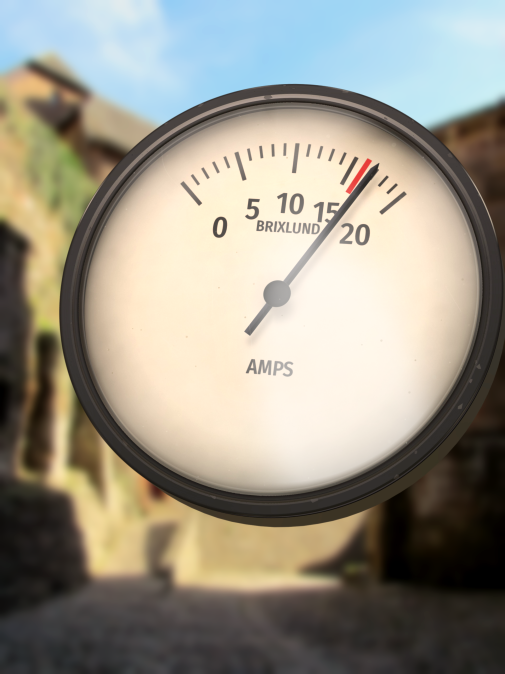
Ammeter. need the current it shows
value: 17 A
